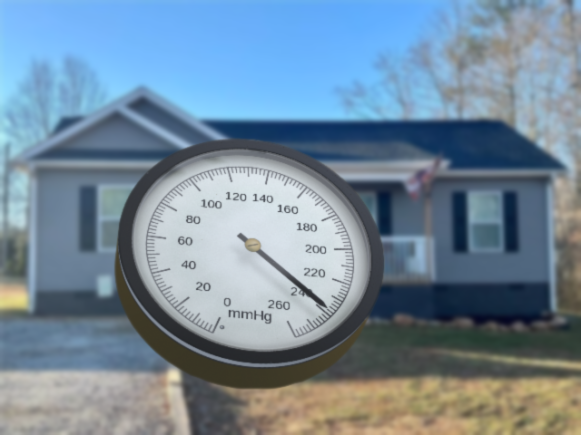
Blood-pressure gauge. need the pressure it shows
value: 240 mmHg
